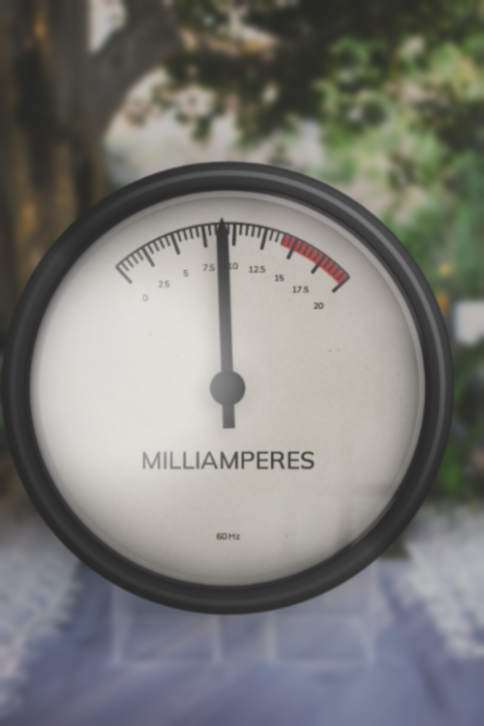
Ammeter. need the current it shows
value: 9 mA
